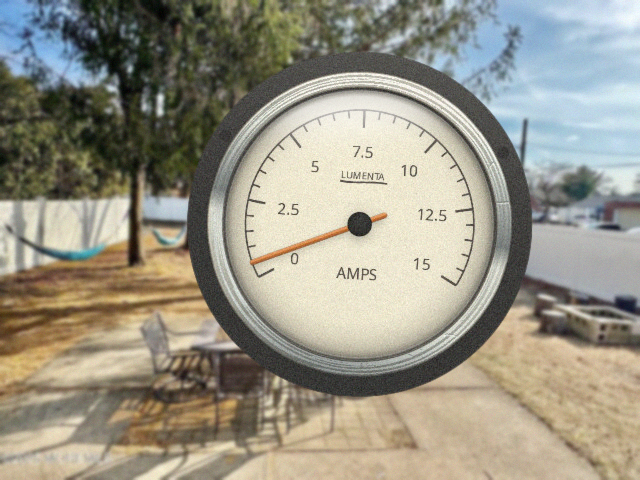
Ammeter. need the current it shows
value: 0.5 A
